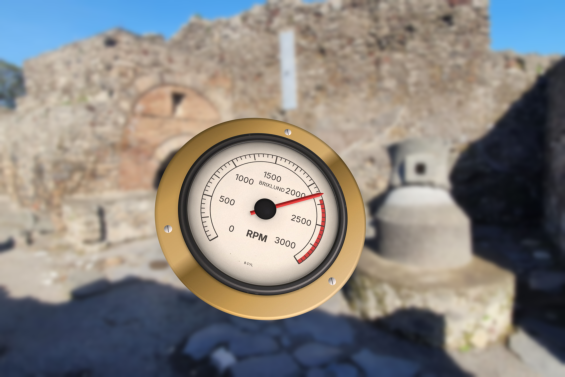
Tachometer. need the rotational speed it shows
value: 2150 rpm
